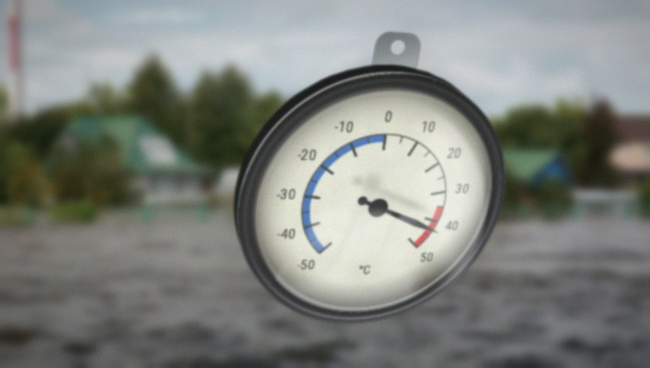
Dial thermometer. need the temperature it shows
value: 42.5 °C
